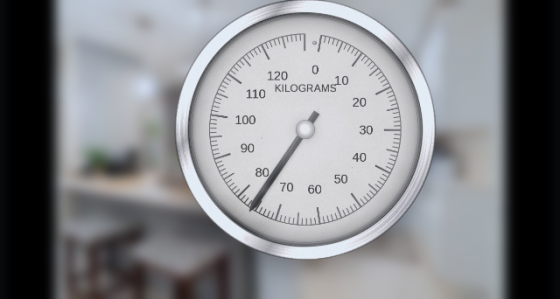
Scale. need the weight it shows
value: 76 kg
